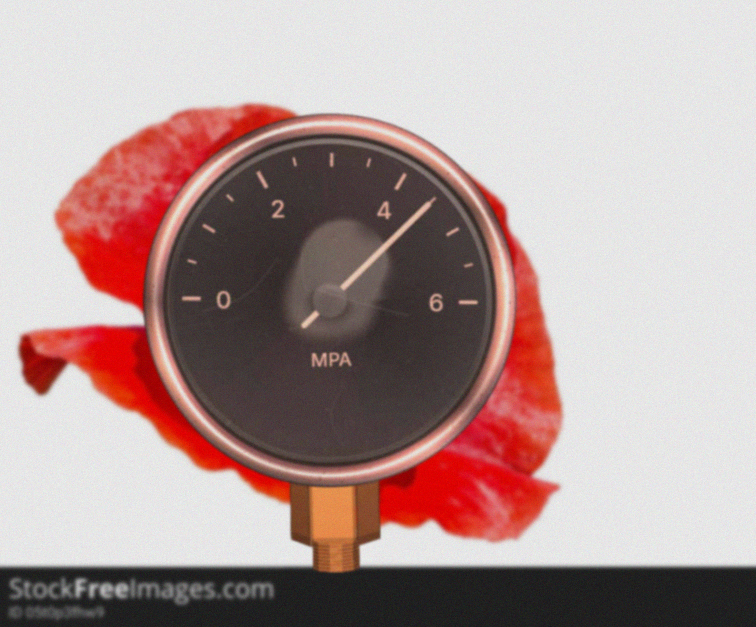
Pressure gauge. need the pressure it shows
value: 4.5 MPa
